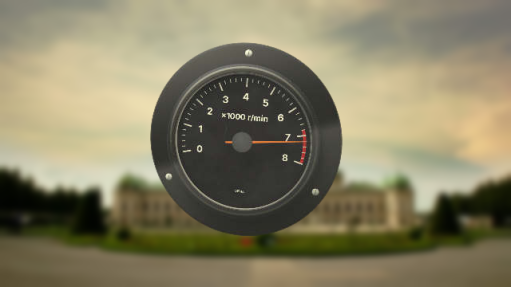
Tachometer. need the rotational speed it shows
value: 7200 rpm
